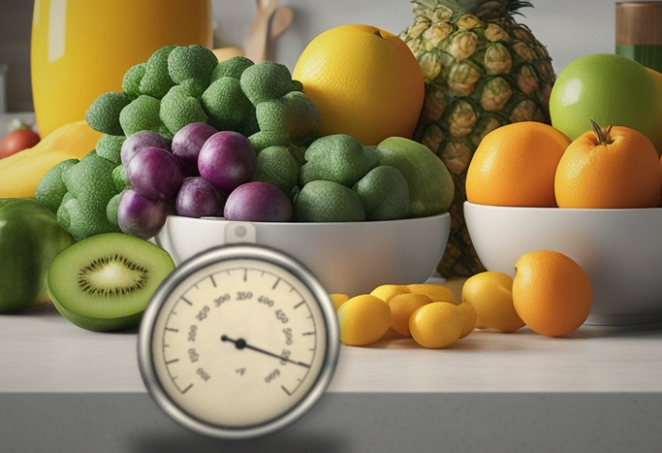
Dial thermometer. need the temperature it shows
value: 550 °F
